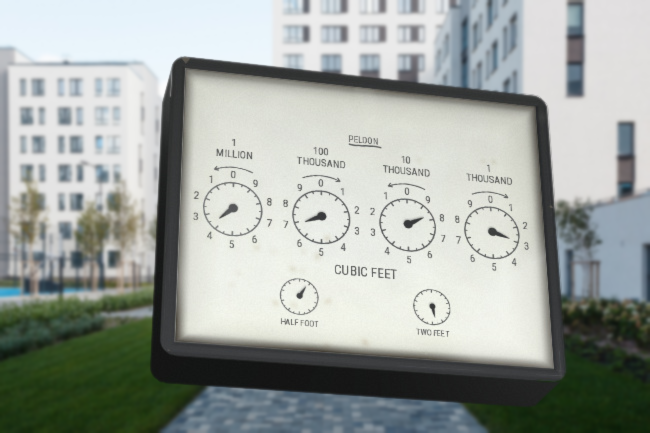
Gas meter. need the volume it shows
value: 368300 ft³
